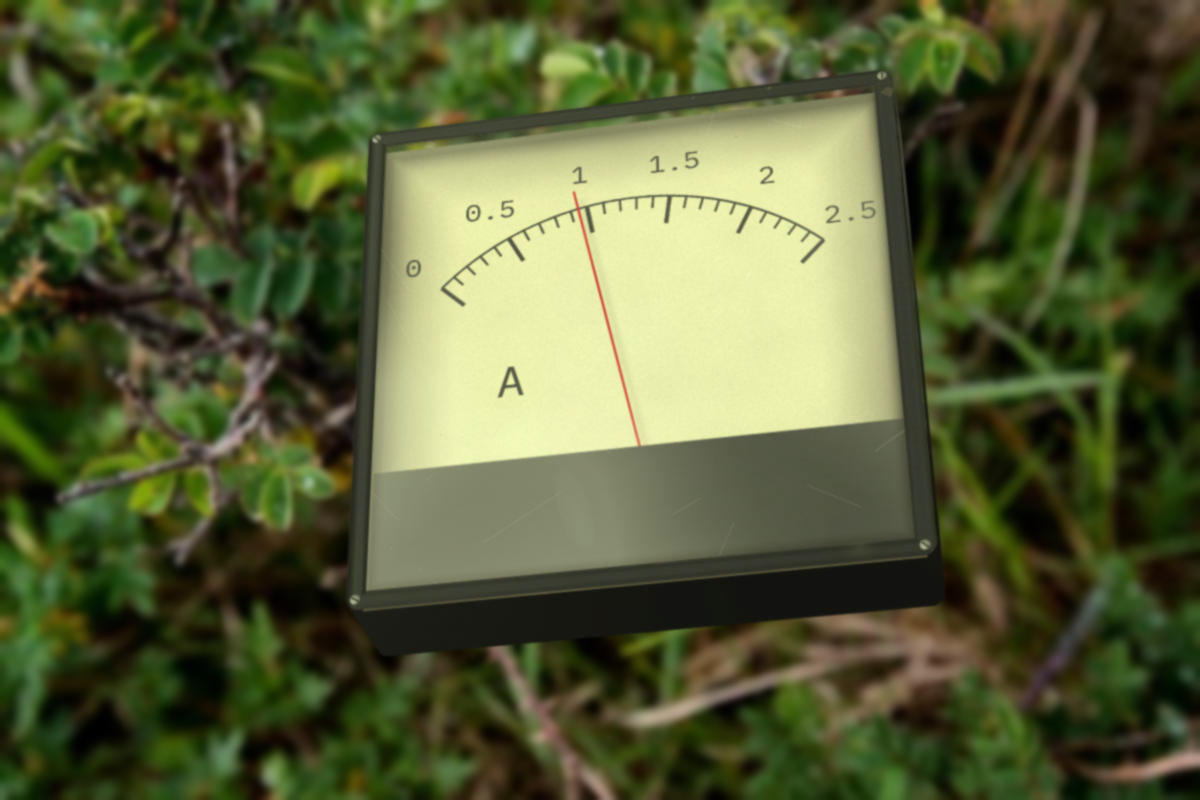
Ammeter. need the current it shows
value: 0.95 A
